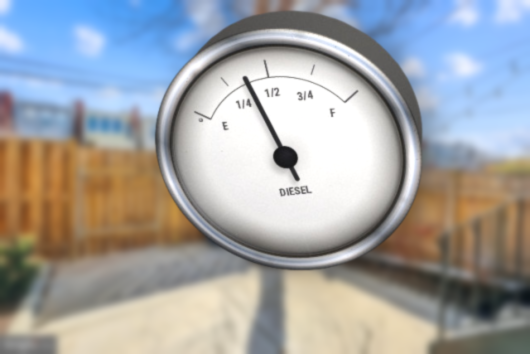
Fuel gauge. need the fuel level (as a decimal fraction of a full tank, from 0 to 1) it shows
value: 0.375
